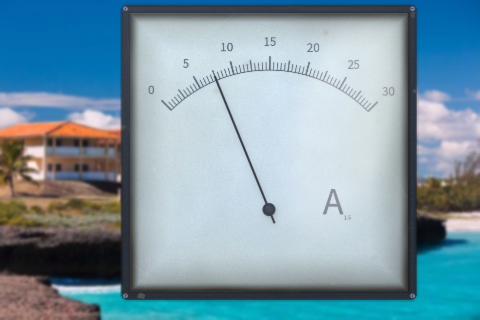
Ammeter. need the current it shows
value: 7.5 A
